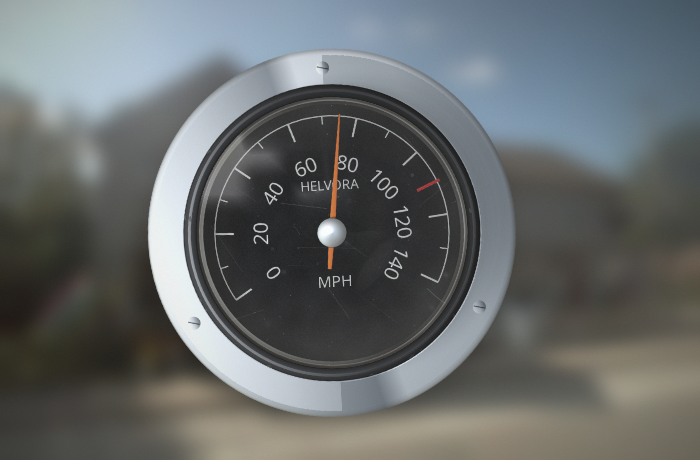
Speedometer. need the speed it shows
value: 75 mph
